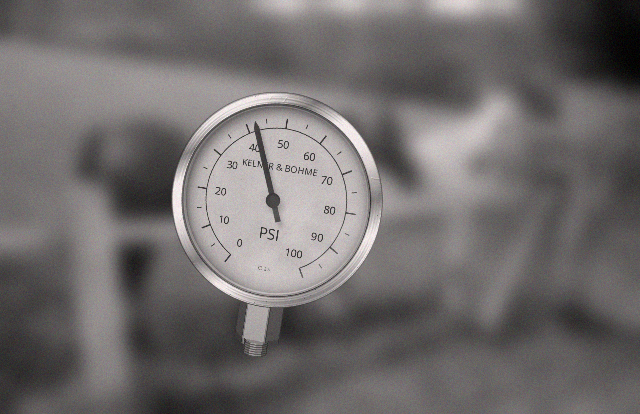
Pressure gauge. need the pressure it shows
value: 42.5 psi
